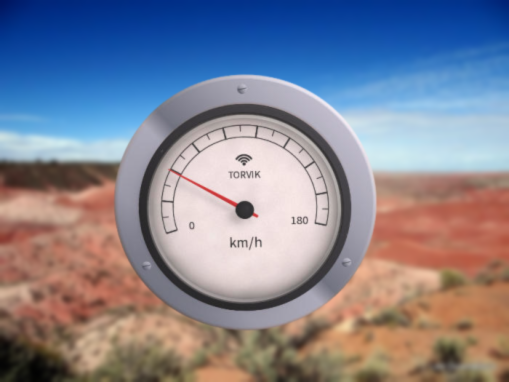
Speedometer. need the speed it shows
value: 40 km/h
